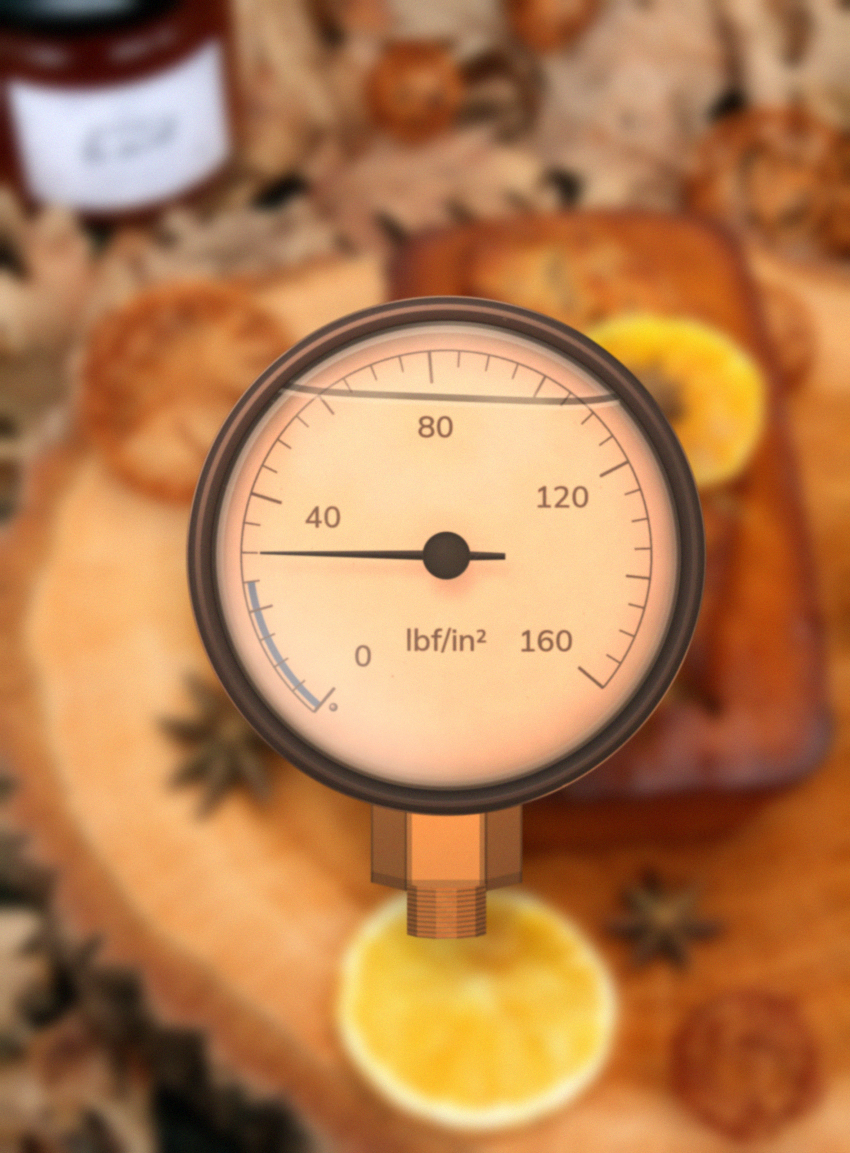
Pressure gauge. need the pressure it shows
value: 30 psi
